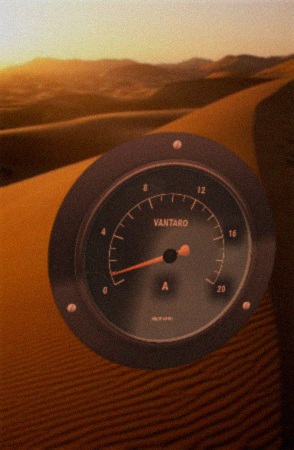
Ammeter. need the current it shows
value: 1 A
